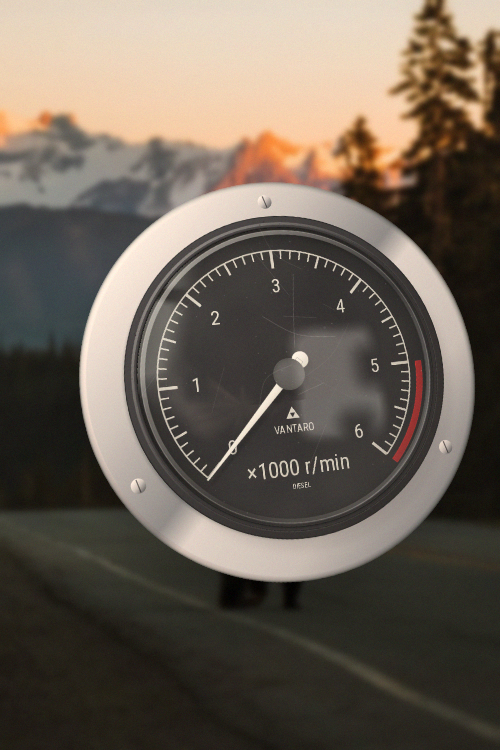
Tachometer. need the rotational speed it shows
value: 0 rpm
